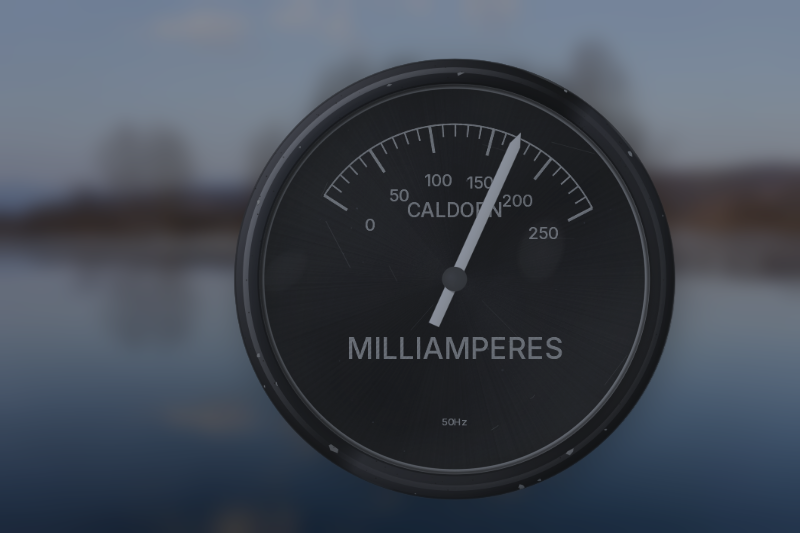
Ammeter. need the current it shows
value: 170 mA
